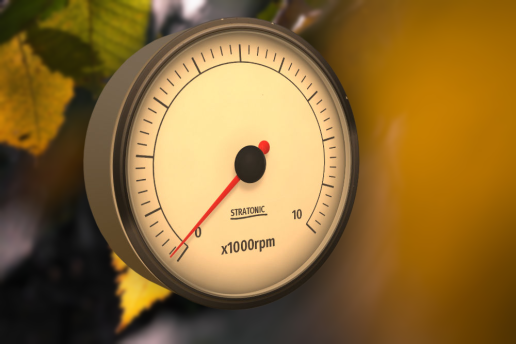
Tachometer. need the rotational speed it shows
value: 200 rpm
